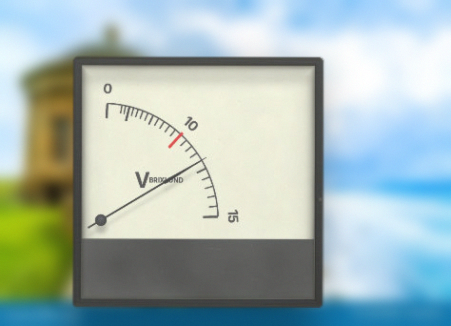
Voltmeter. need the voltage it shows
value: 12 V
